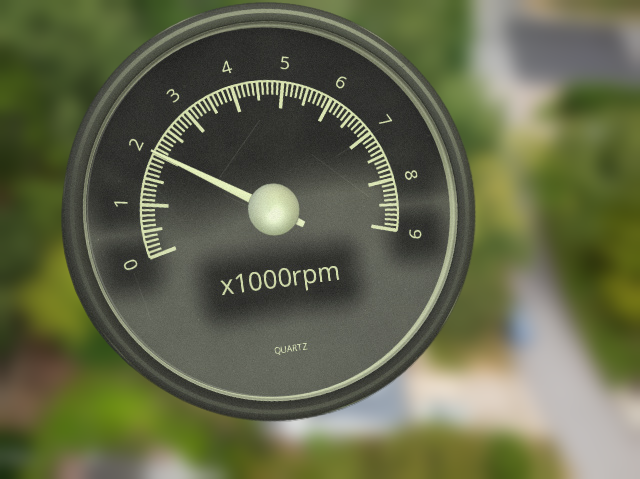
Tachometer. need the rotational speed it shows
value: 2000 rpm
